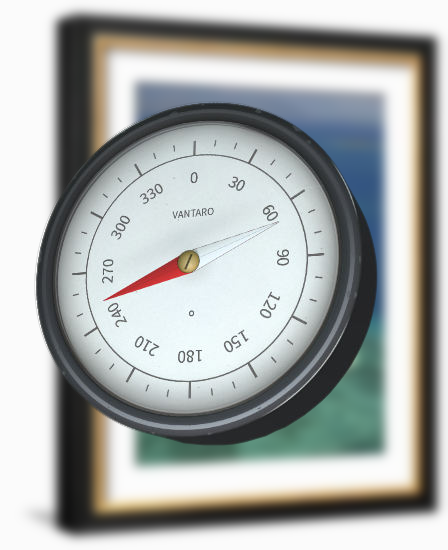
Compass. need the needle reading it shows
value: 250 °
